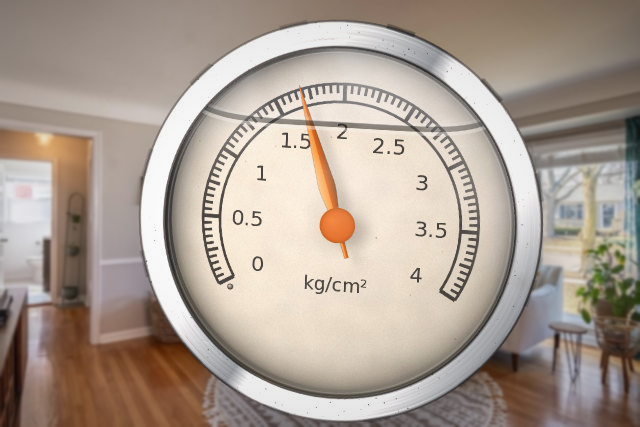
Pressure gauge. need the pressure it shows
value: 1.7 kg/cm²
